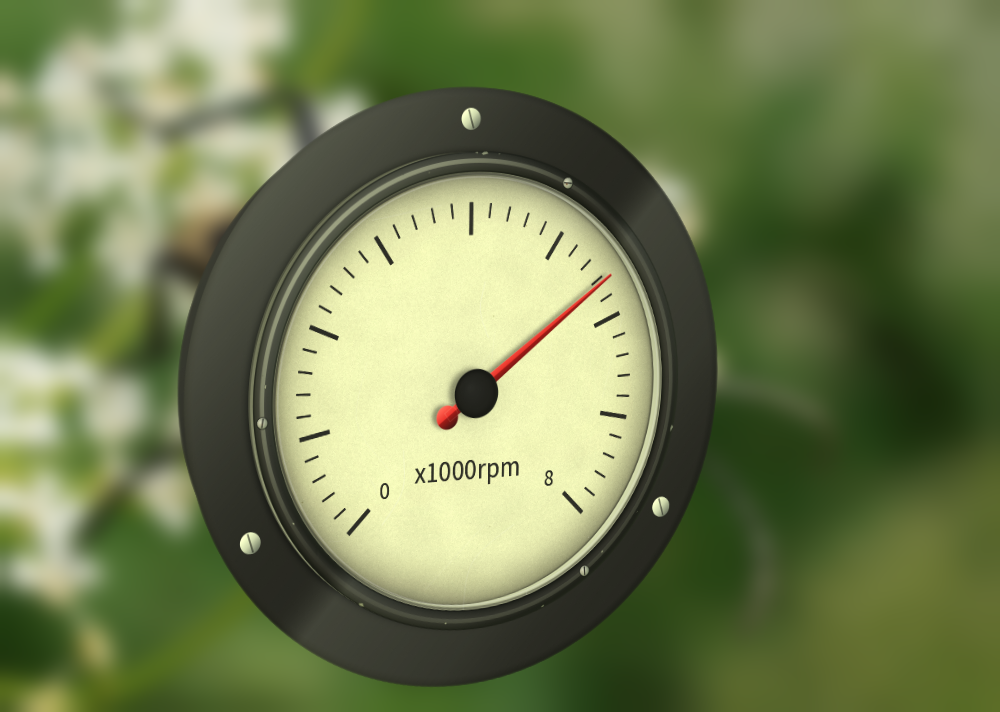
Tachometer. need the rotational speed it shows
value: 5600 rpm
